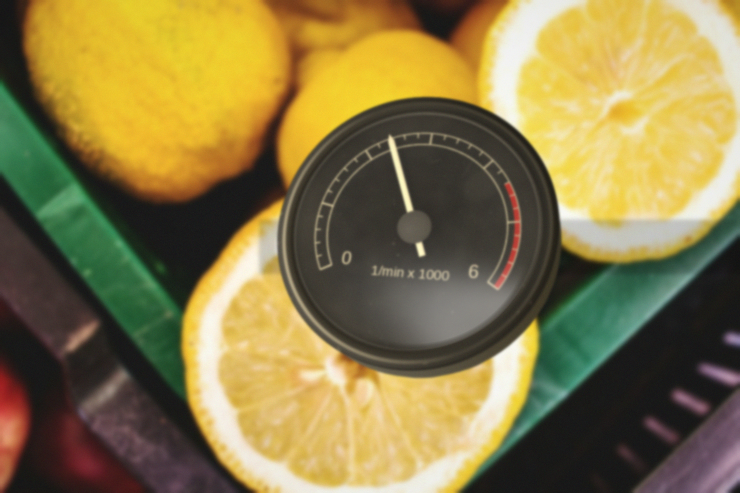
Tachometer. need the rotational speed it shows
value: 2400 rpm
